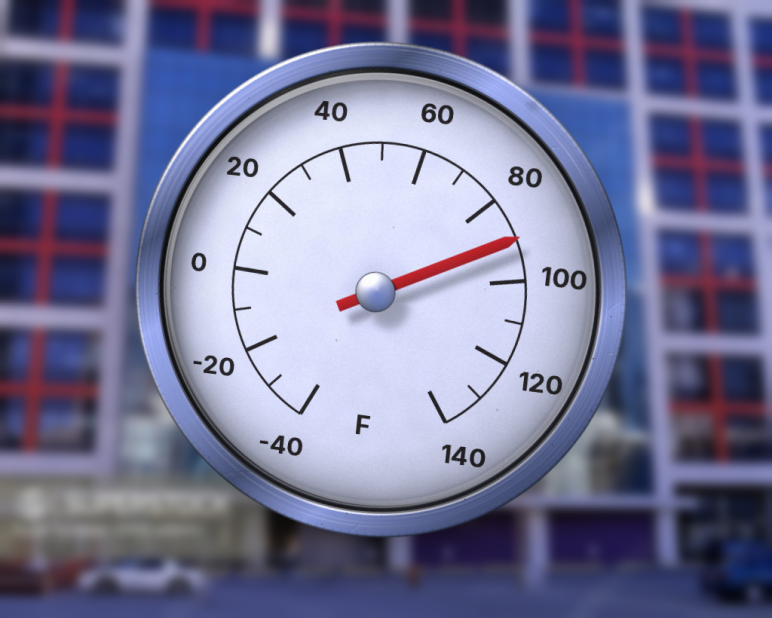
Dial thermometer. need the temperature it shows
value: 90 °F
